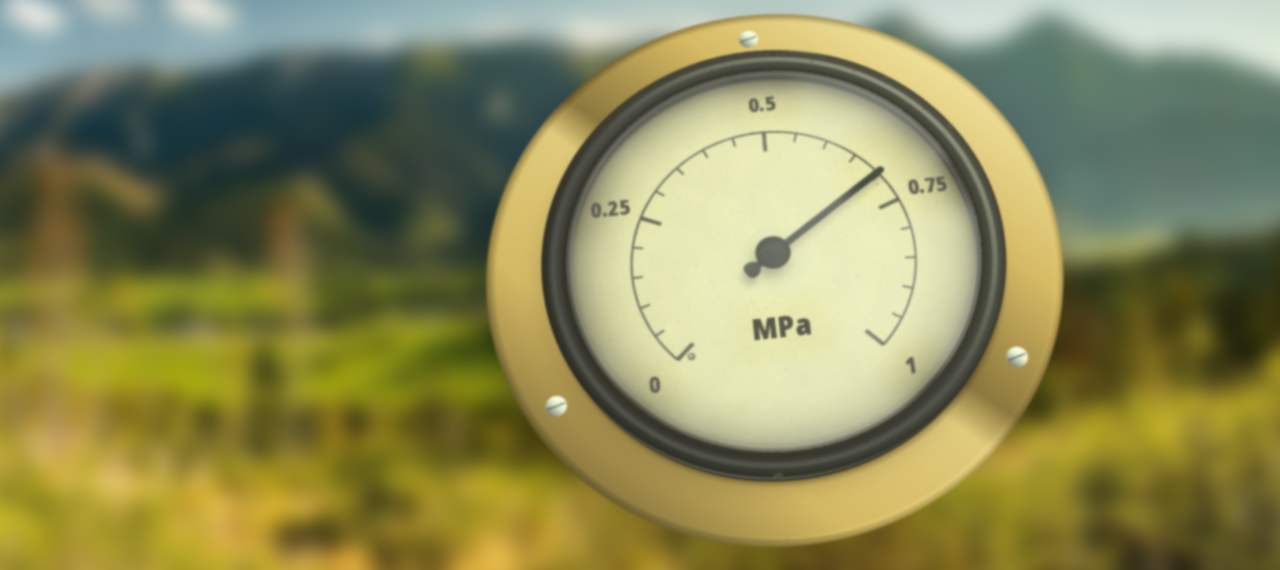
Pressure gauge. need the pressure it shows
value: 0.7 MPa
